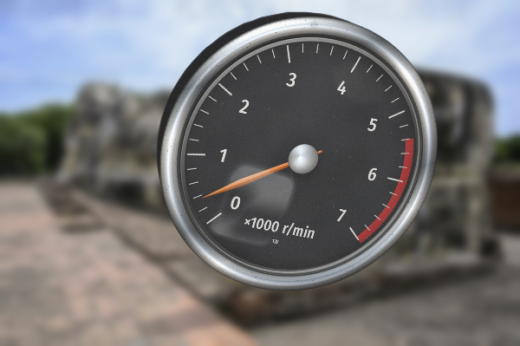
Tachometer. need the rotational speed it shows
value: 400 rpm
